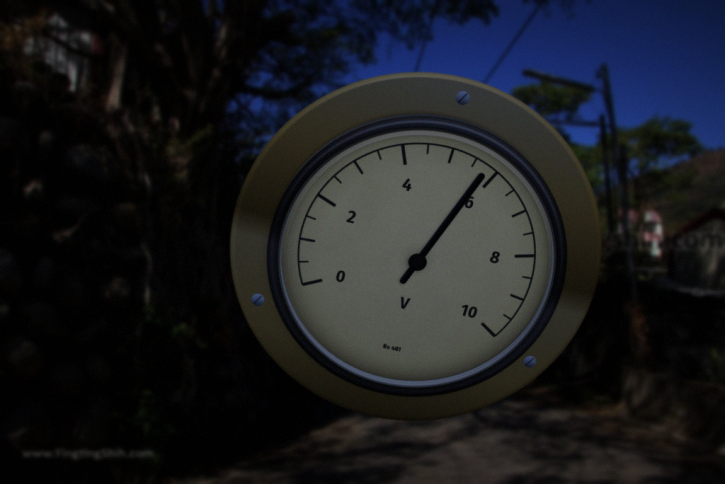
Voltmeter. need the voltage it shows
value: 5.75 V
